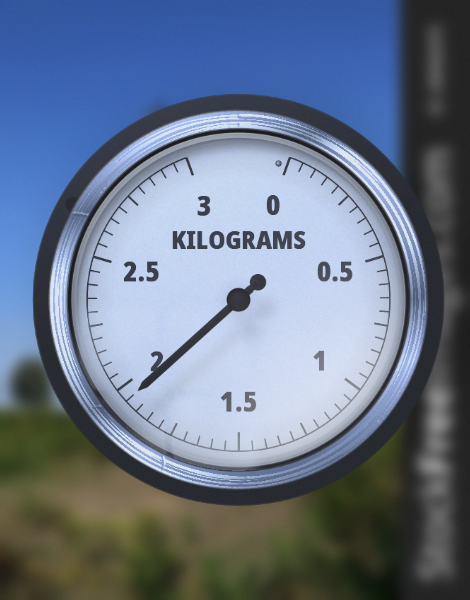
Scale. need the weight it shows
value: 1.95 kg
